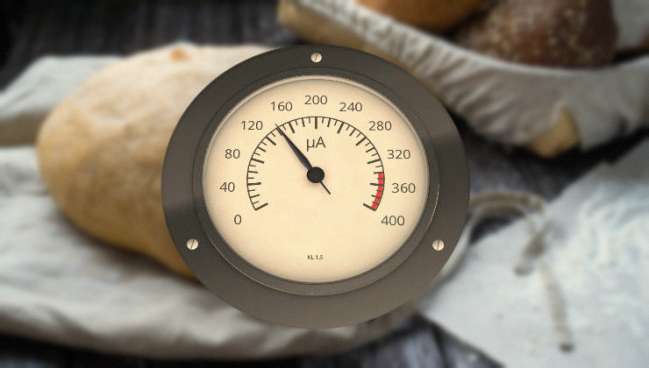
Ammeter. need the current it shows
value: 140 µA
